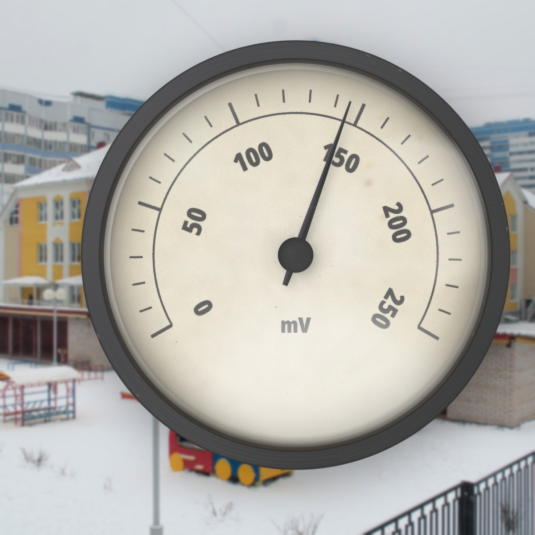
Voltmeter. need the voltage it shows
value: 145 mV
